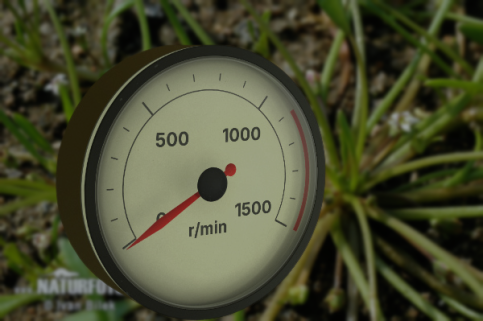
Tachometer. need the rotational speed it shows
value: 0 rpm
